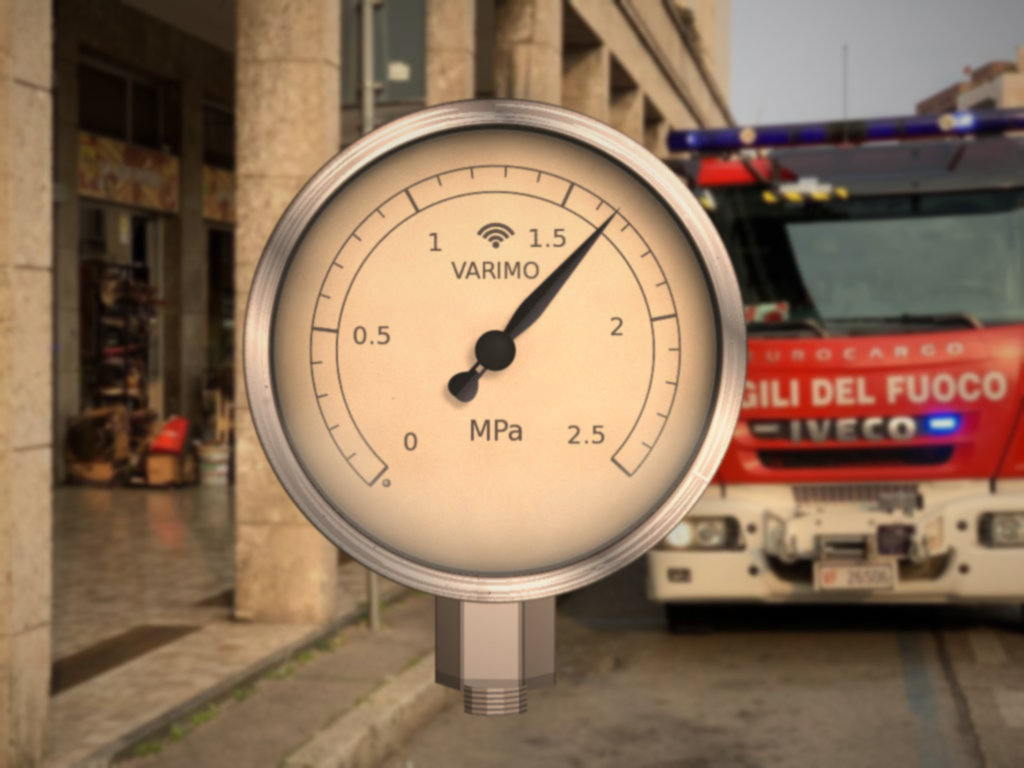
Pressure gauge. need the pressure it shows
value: 1.65 MPa
